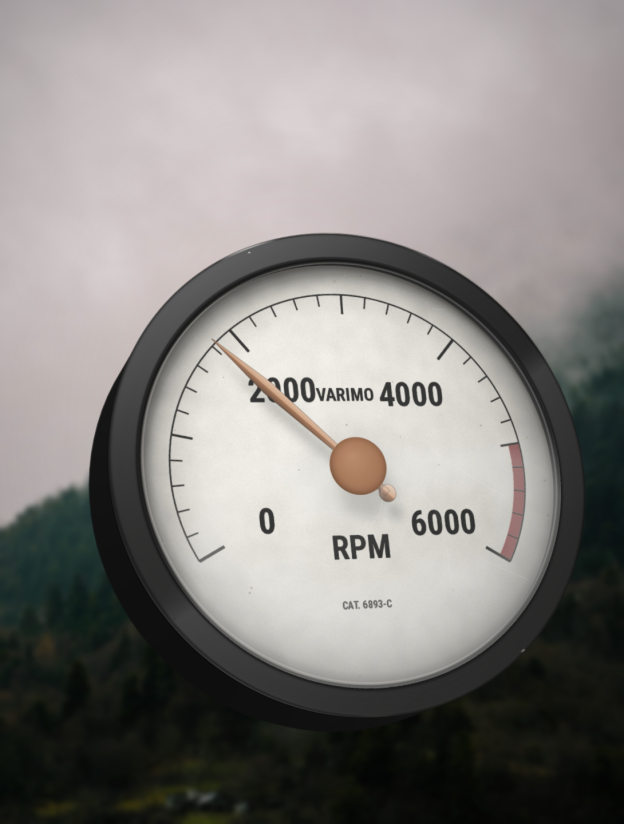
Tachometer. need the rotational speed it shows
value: 1800 rpm
